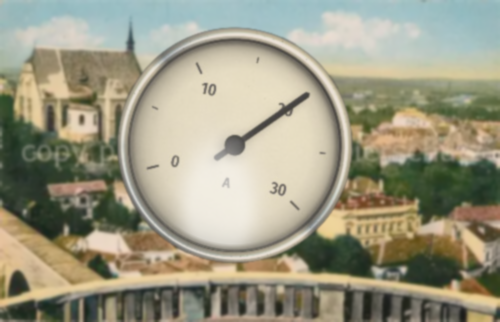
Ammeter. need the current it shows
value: 20 A
